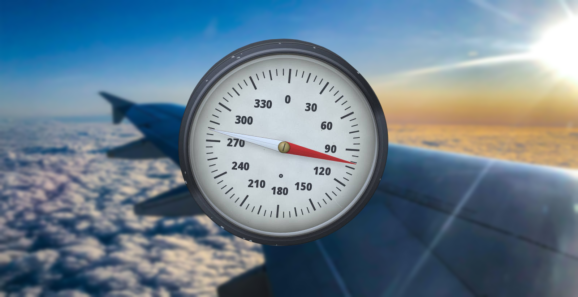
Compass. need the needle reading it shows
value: 100 °
